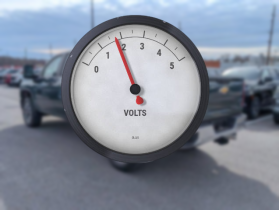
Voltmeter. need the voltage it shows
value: 1.75 V
